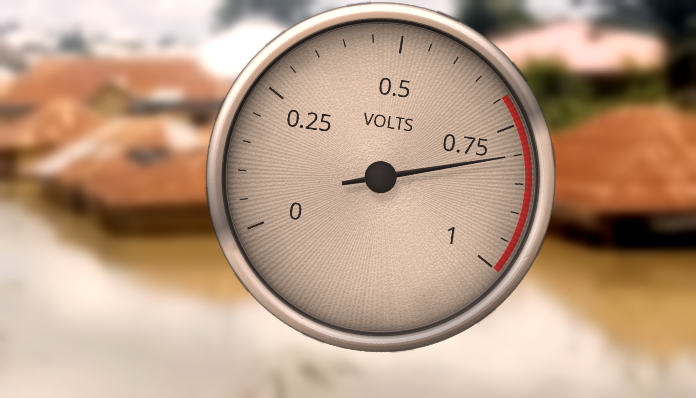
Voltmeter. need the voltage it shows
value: 0.8 V
